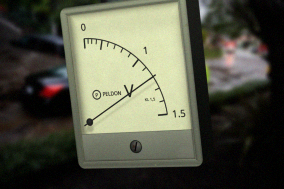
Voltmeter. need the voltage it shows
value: 1.2 V
